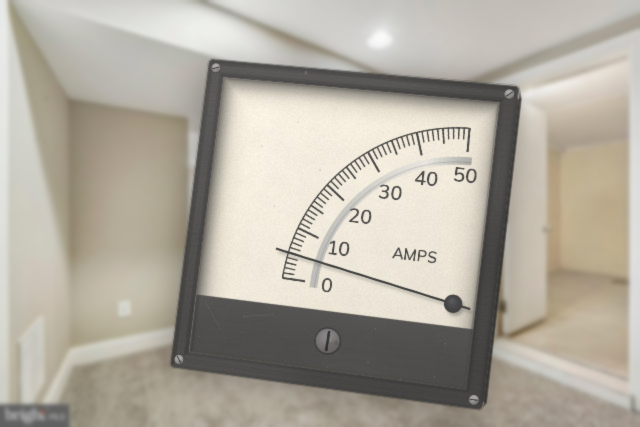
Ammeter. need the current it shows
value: 5 A
